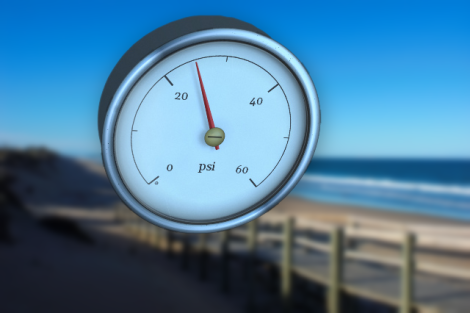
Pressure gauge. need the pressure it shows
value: 25 psi
